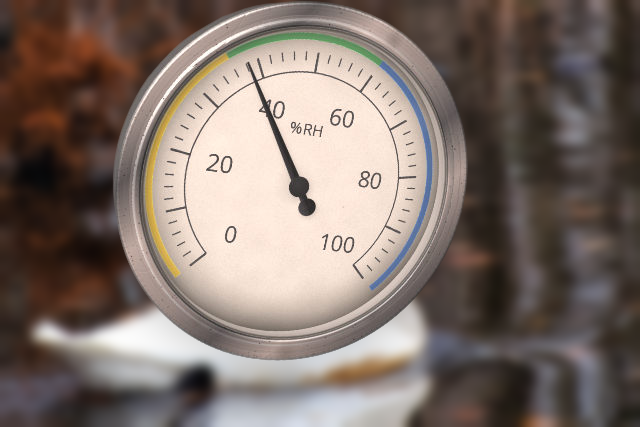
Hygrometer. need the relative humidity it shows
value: 38 %
